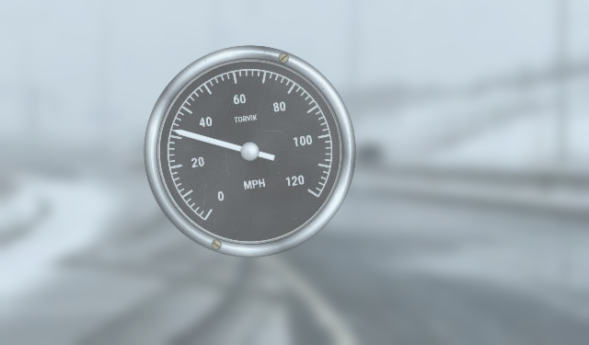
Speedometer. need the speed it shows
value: 32 mph
